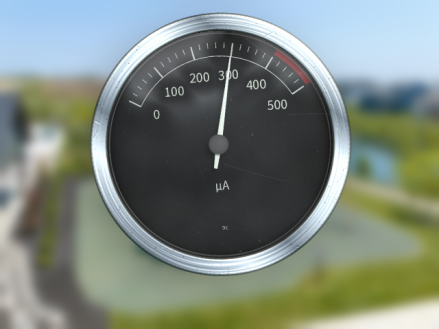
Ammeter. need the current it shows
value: 300 µA
